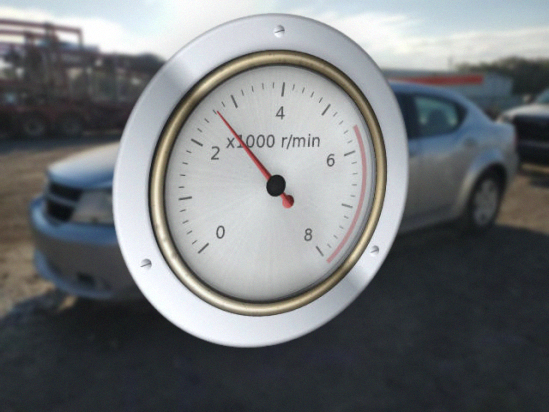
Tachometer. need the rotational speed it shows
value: 2600 rpm
